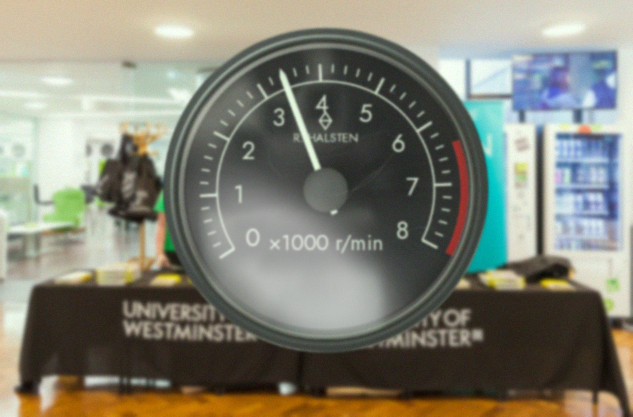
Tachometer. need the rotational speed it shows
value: 3400 rpm
